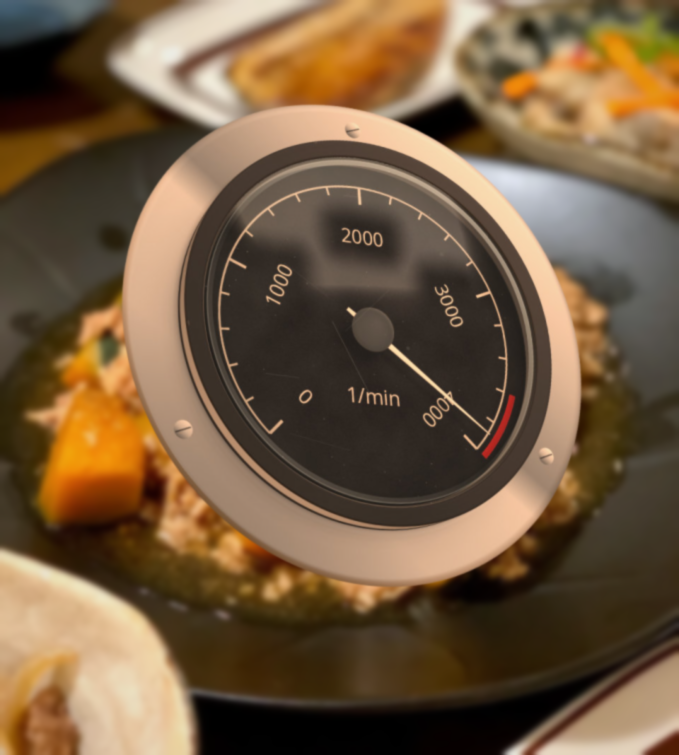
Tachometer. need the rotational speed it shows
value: 3900 rpm
